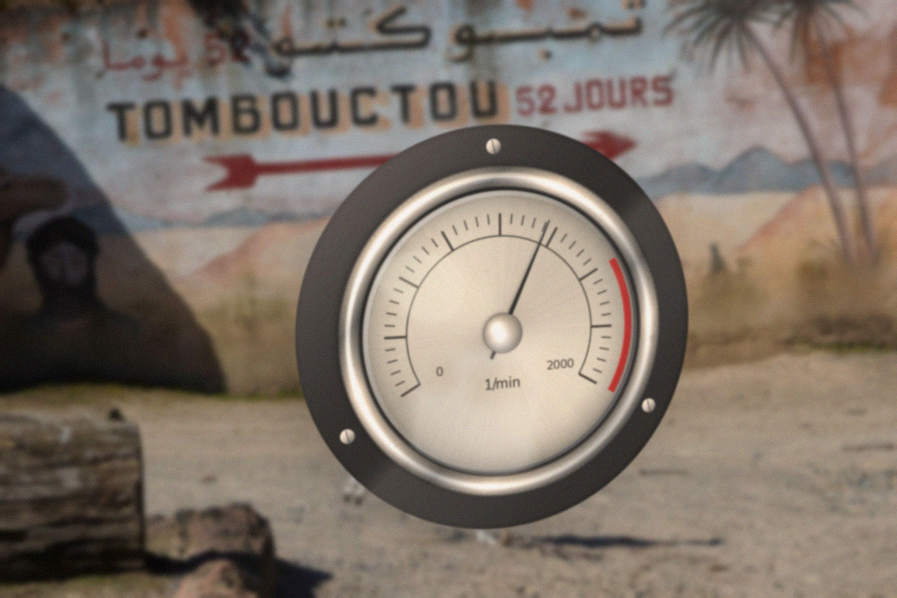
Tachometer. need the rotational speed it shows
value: 1200 rpm
